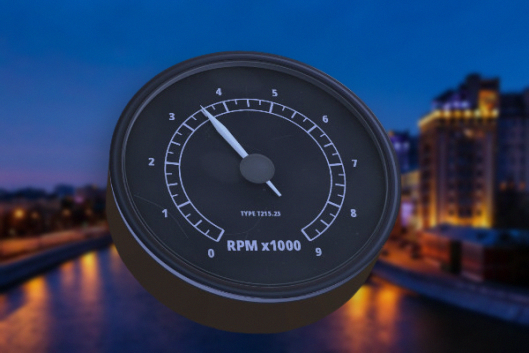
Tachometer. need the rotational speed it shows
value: 3500 rpm
